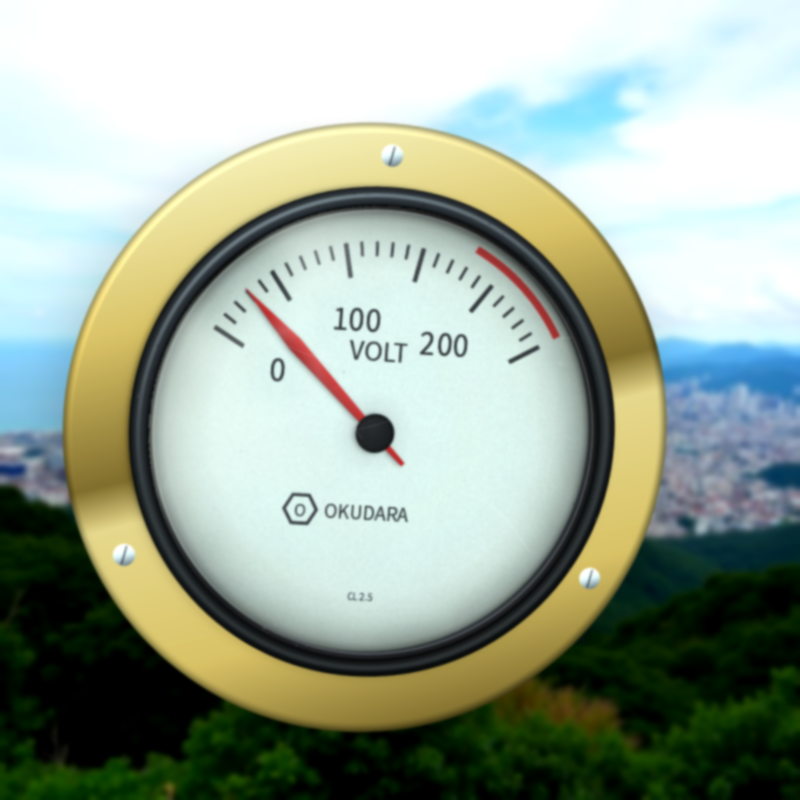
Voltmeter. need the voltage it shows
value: 30 V
